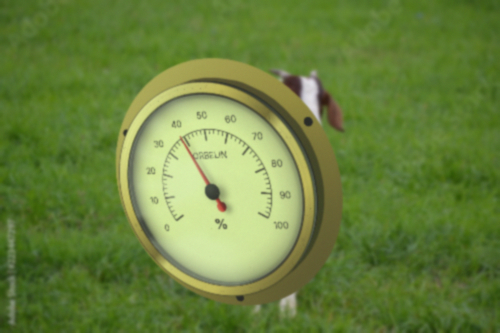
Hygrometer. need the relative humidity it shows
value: 40 %
